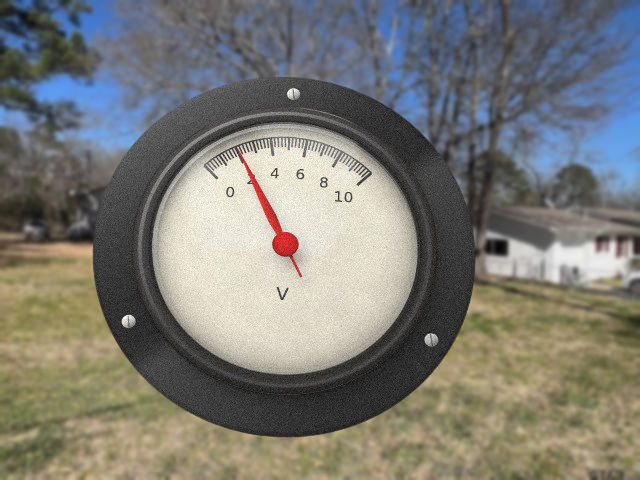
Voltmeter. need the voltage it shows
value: 2 V
